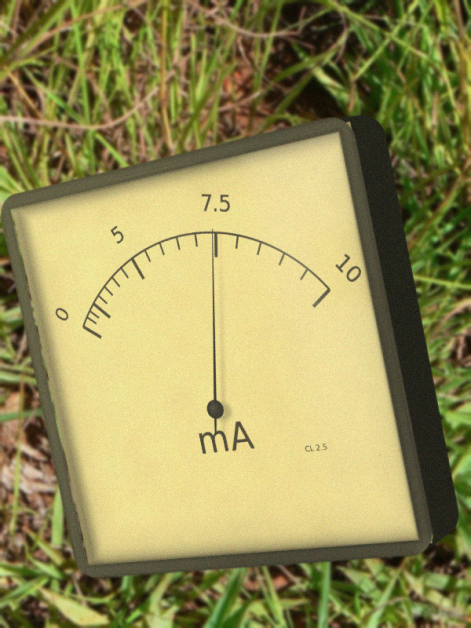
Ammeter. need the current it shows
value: 7.5 mA
